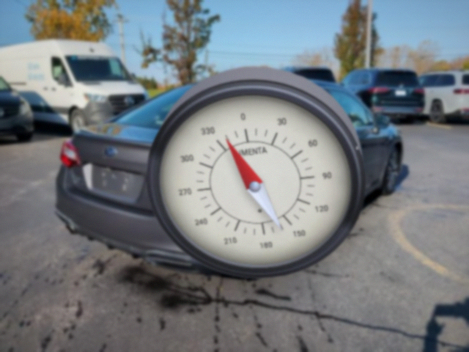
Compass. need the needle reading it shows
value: 340 °
